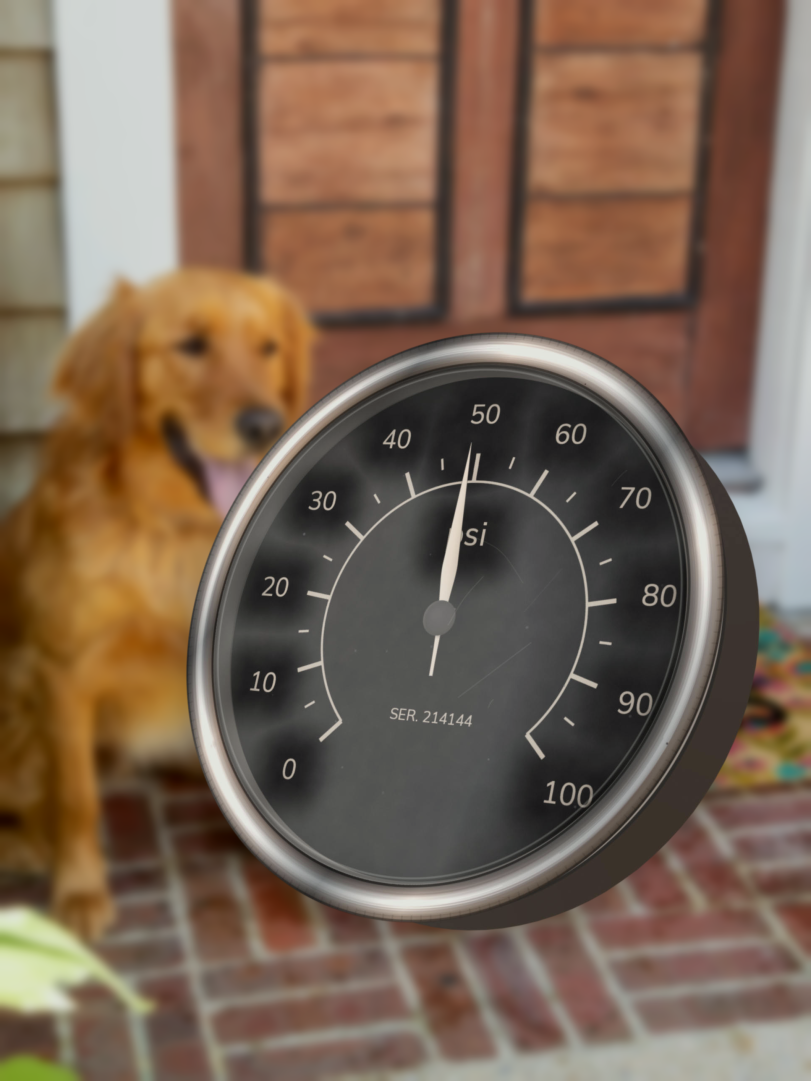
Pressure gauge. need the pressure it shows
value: 50 psi
